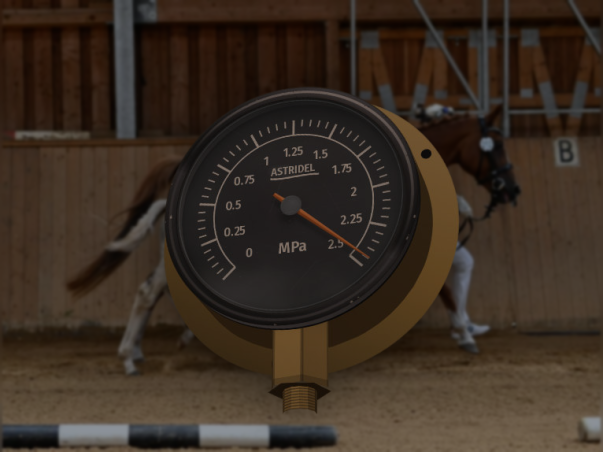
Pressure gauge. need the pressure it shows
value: 2.45 MPa
